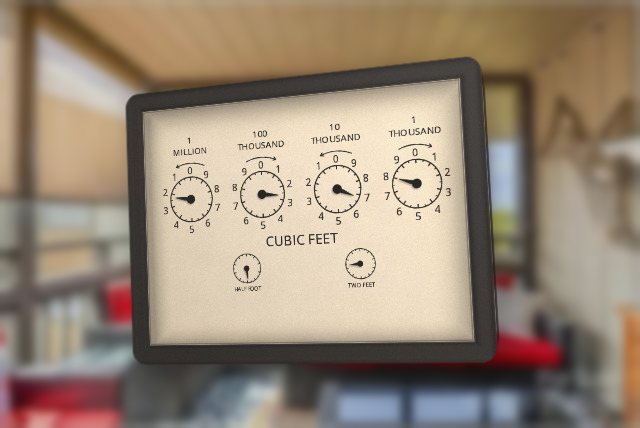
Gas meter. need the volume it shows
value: 226800 ft³
